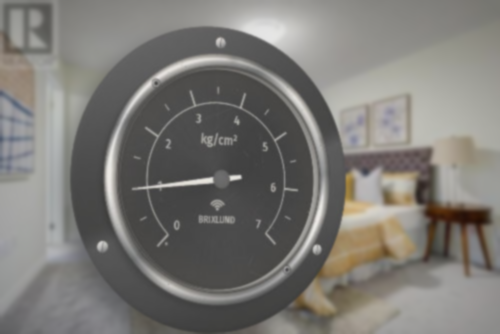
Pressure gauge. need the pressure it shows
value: 1 kg/cm²
